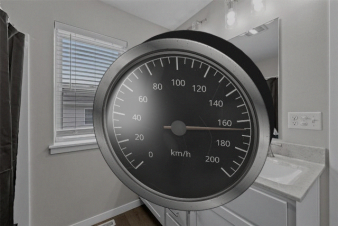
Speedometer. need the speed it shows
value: 165 km/h
